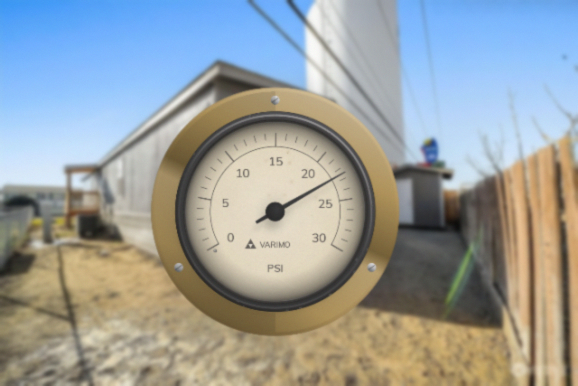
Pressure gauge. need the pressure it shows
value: 22.5 psi
